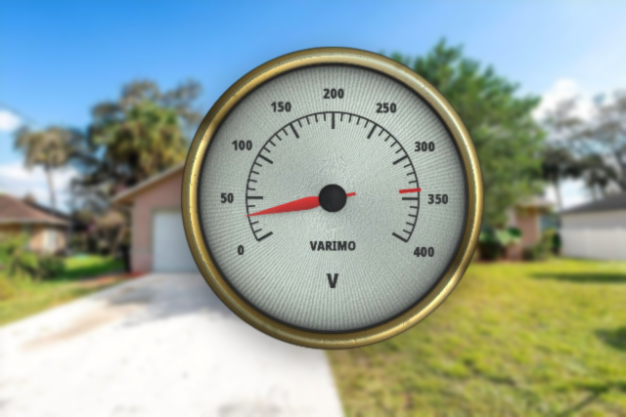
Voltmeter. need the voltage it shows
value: 30 V
